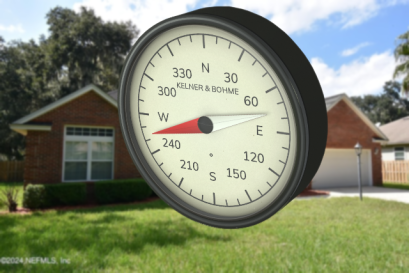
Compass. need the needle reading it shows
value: 255 °
